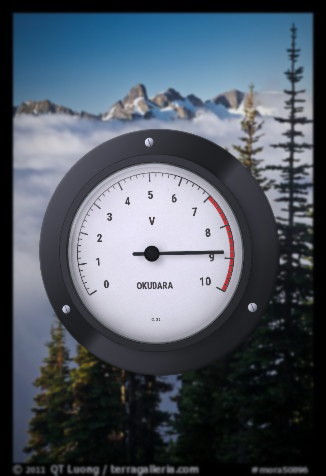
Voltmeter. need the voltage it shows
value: 8.8 V
